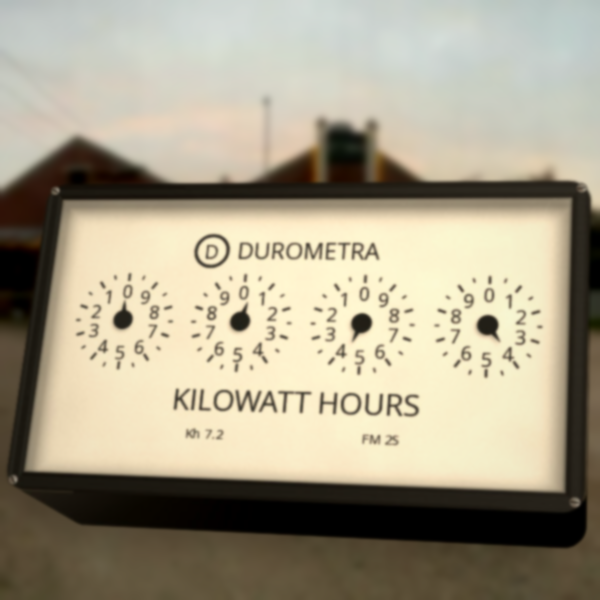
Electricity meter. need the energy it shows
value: 44 kWh
